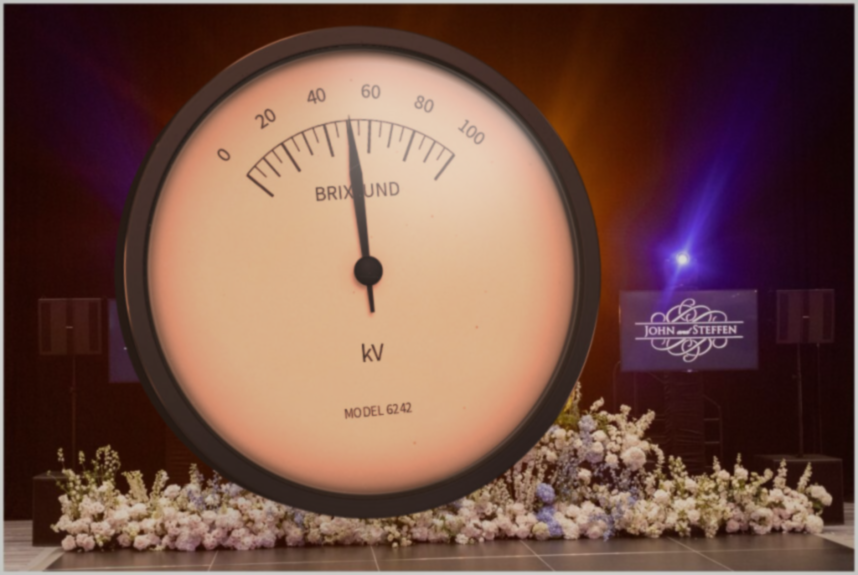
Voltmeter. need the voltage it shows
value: 50 kV
